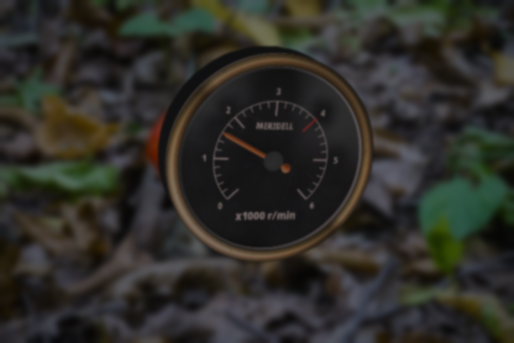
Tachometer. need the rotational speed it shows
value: 1600 rpm
